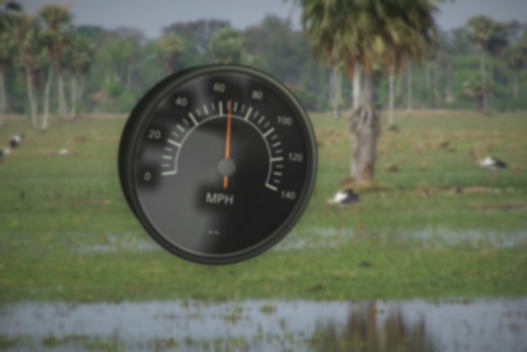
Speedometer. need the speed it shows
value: 65 mph
